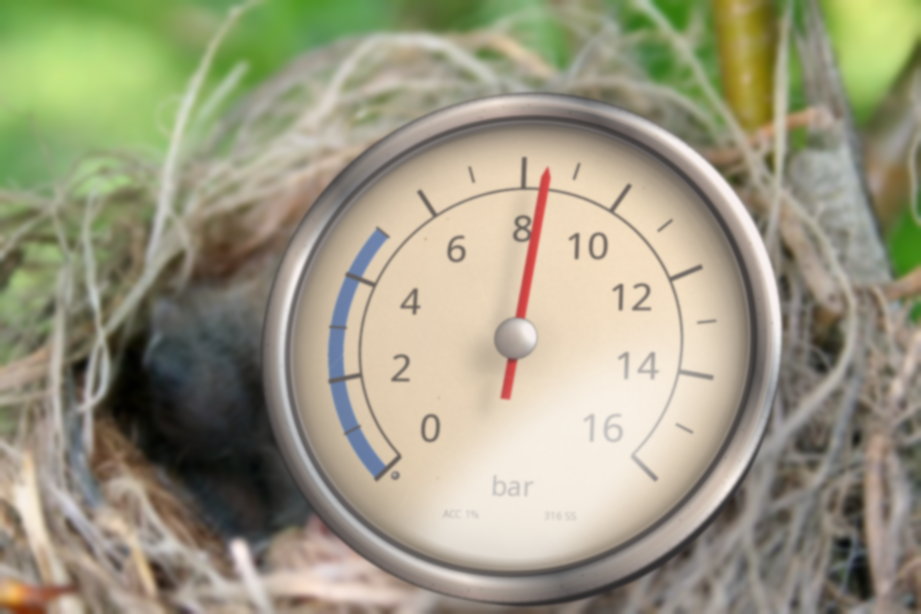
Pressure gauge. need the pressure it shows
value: 8.5 bar
